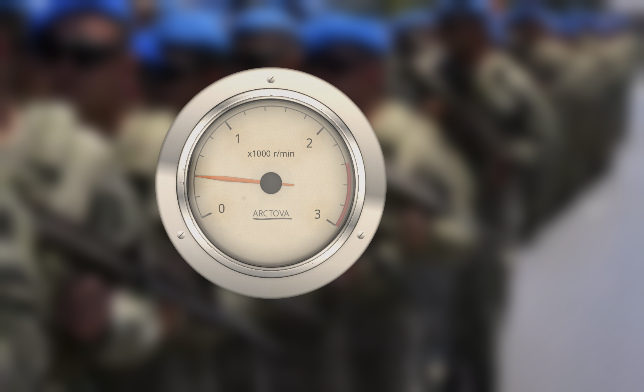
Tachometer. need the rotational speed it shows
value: 400 rpm
